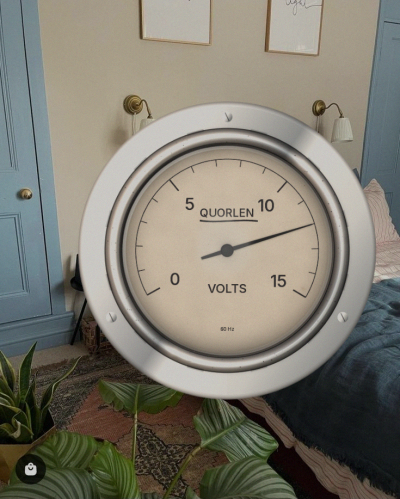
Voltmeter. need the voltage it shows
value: 12 V
